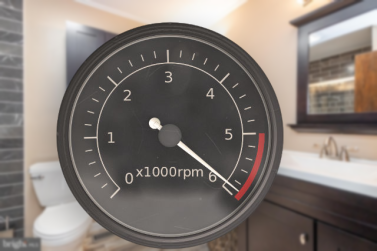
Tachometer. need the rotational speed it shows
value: 5900 rpm
